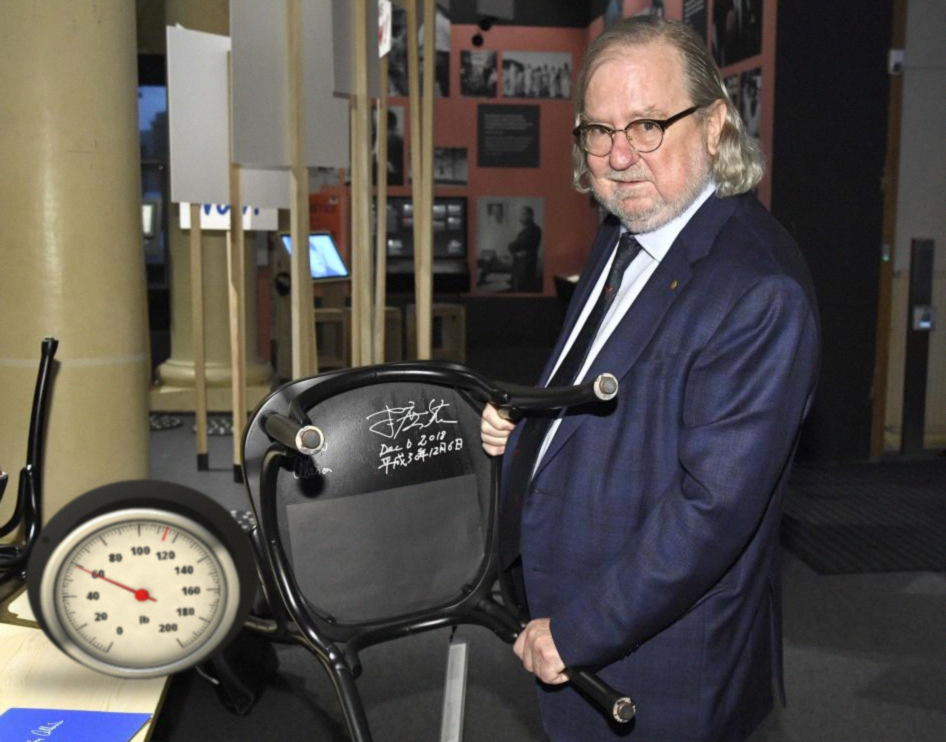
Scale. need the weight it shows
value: 60 lb
